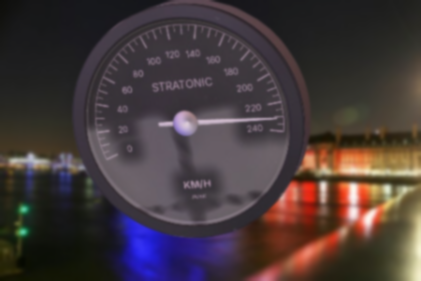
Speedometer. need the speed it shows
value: 230 km/h
